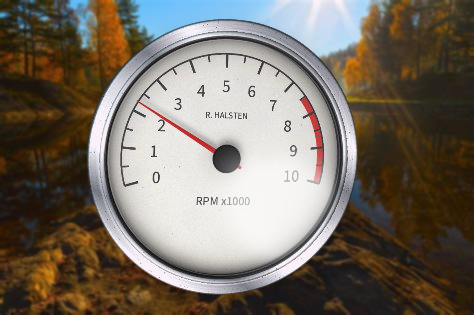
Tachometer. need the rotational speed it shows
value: 2250 rpm
